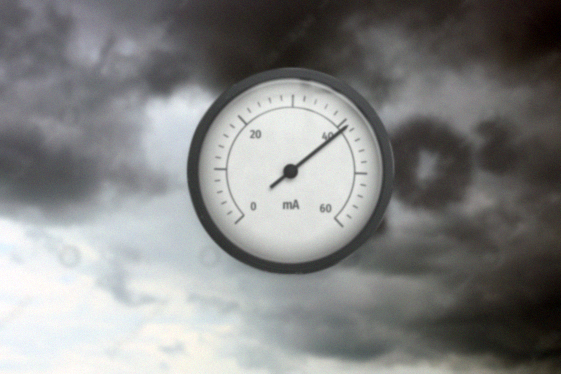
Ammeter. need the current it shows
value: 41 mA
